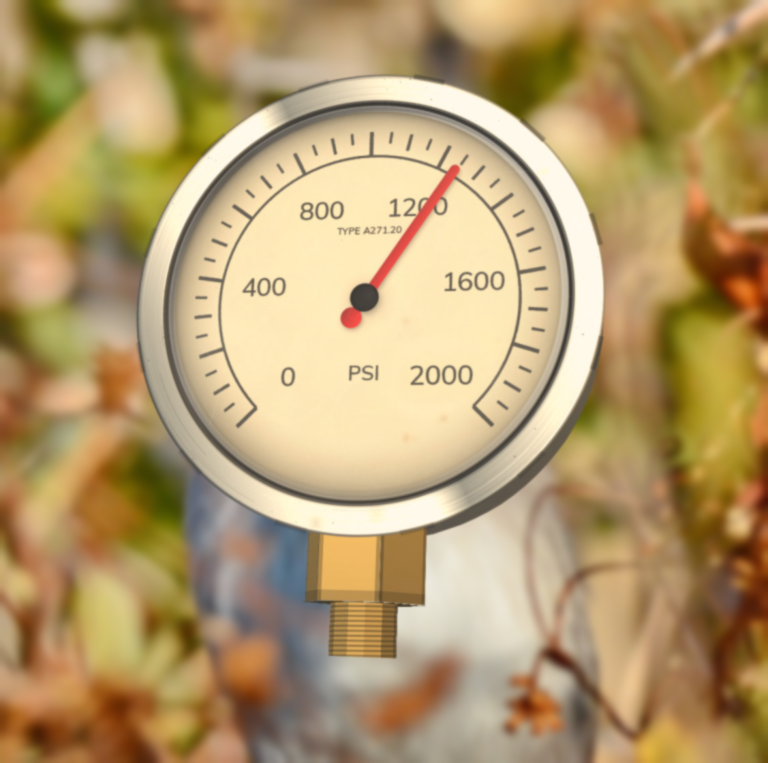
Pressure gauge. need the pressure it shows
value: 1250 psi
